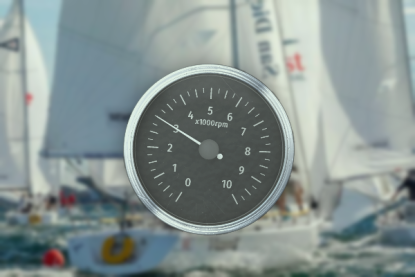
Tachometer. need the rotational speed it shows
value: 3000 rpm
